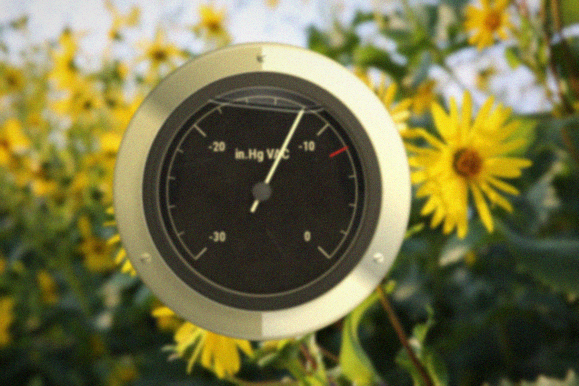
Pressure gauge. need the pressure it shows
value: -12 inHg
